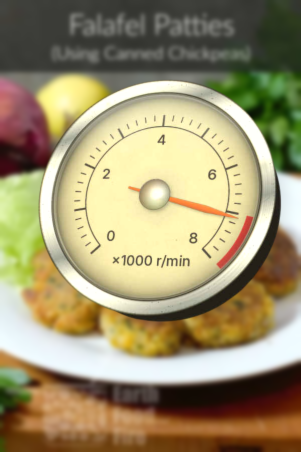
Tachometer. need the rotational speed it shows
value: 7100 rpm
